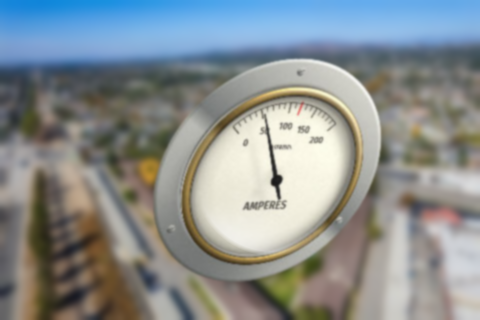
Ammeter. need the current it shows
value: 50 A
